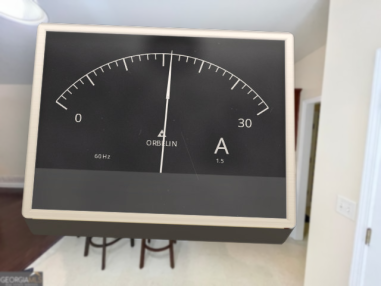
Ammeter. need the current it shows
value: 16 A
